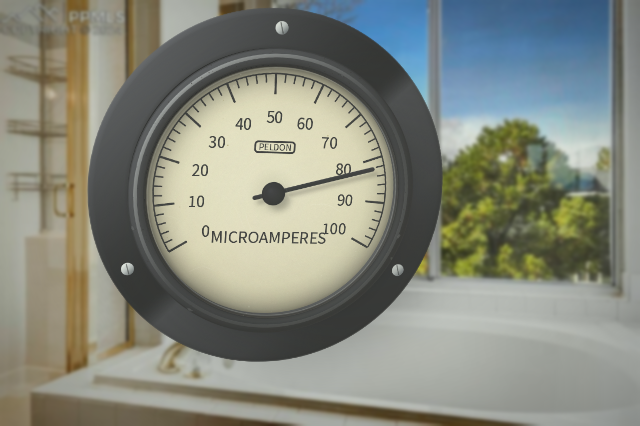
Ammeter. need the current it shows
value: 82 µA
